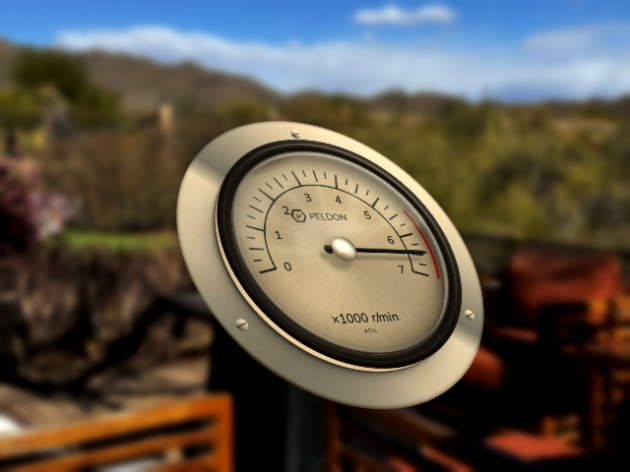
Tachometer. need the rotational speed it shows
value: 6500 rpm
